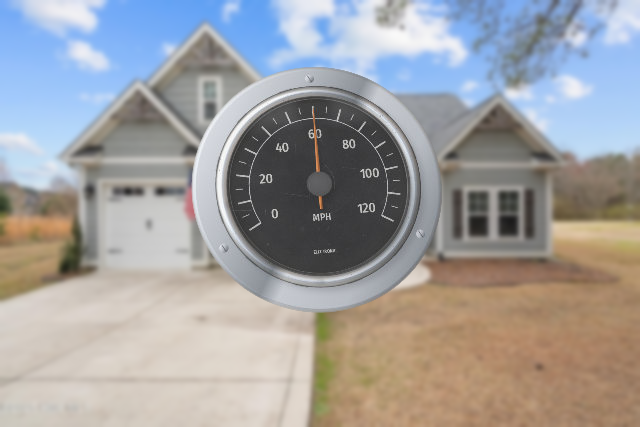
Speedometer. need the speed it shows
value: 60 mph
